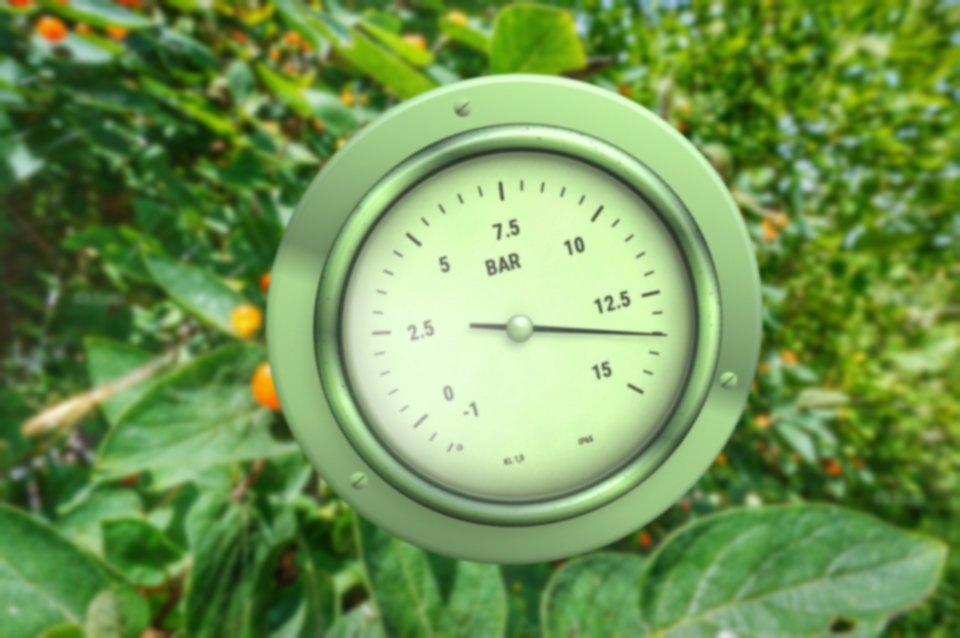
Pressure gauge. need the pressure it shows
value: 13.5 bar
